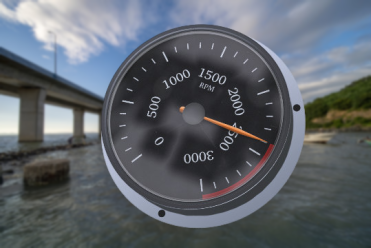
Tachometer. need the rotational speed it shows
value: 2400 rpm
